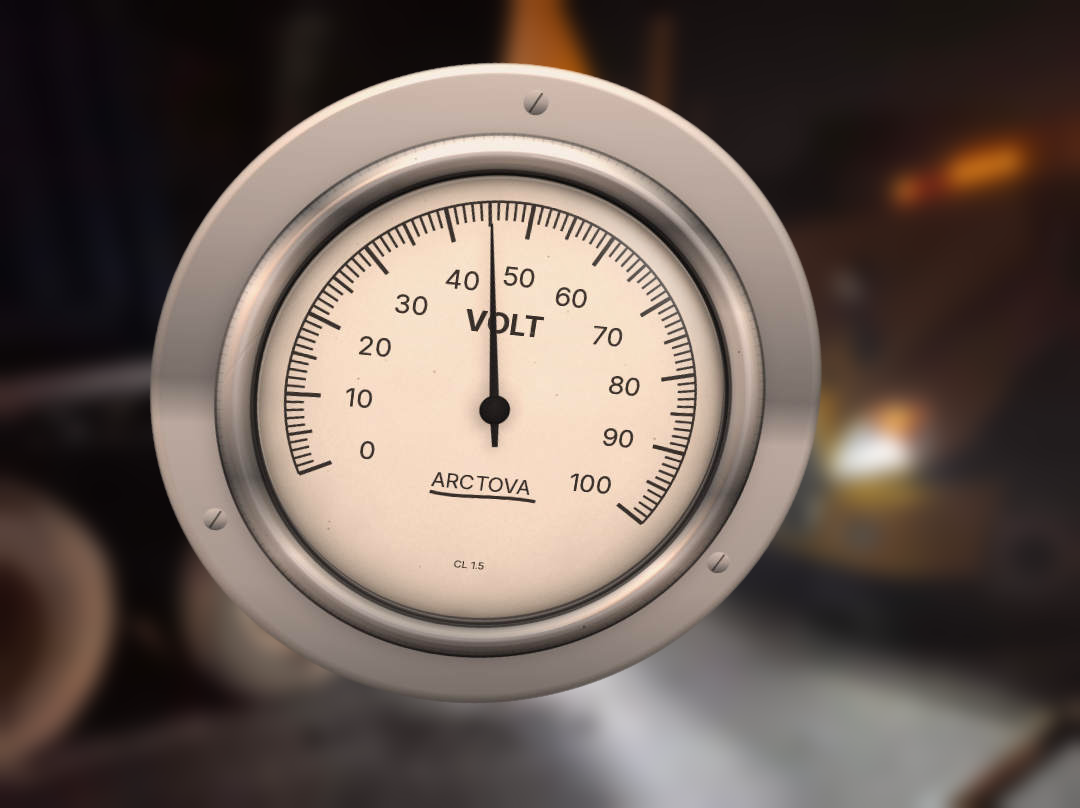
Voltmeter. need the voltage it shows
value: 45 V
